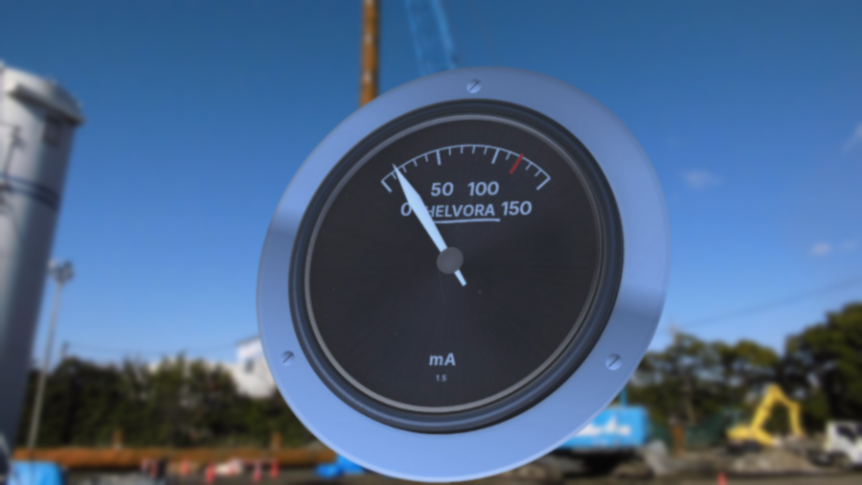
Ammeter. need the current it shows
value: 15 mA
